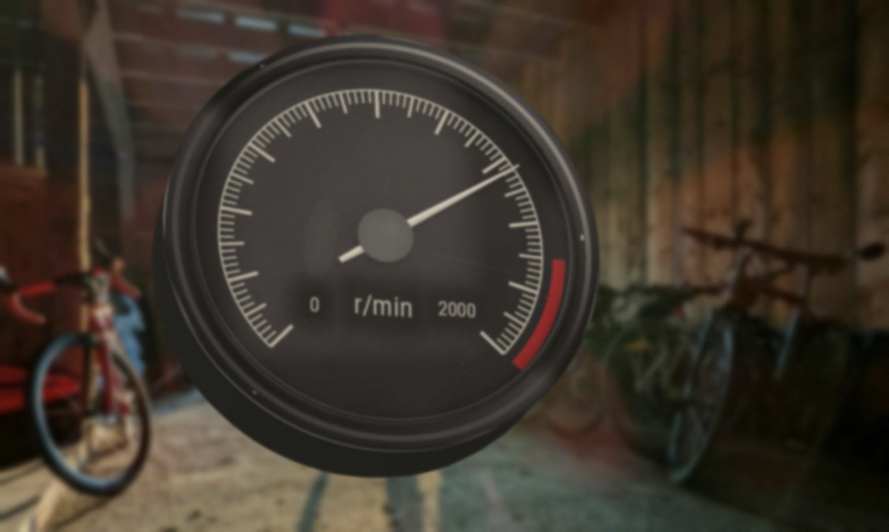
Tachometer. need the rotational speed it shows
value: 1440 rpm
